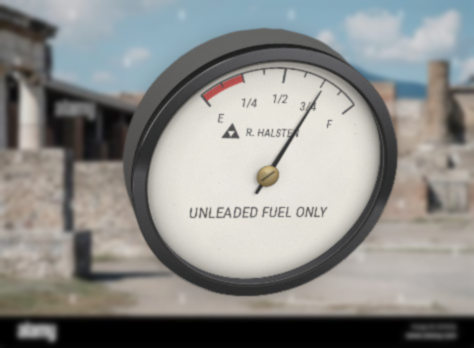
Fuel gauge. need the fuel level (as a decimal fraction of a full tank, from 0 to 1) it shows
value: 0.75
